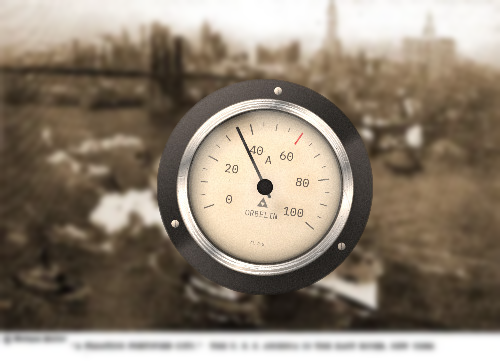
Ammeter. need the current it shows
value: 35 A
